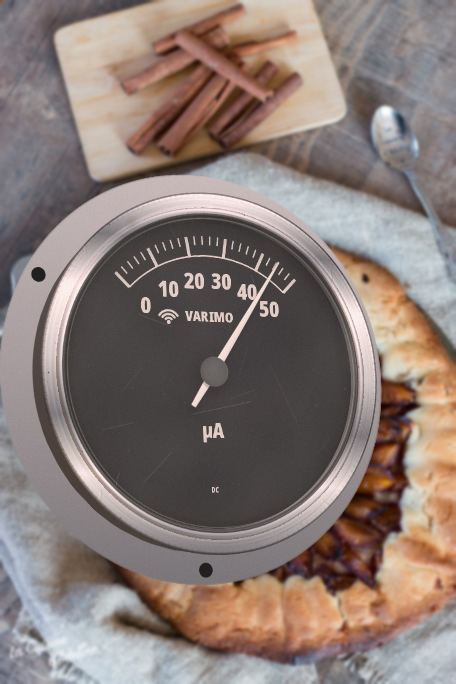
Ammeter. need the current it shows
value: 44 µA
